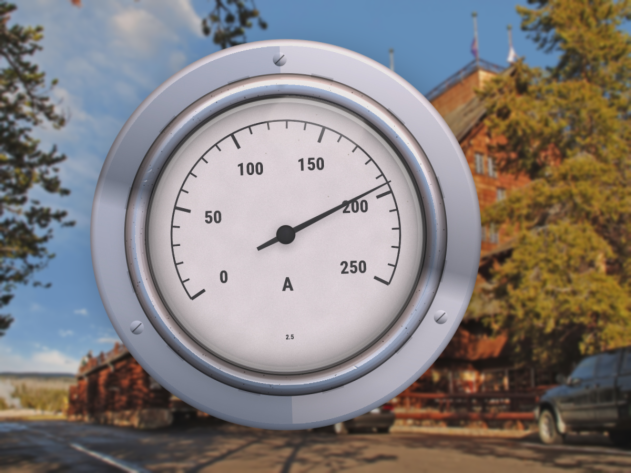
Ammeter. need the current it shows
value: 195 A
